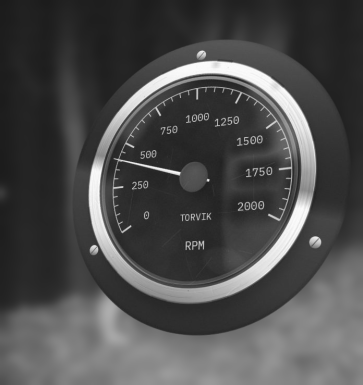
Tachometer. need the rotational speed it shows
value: 400 rpm
